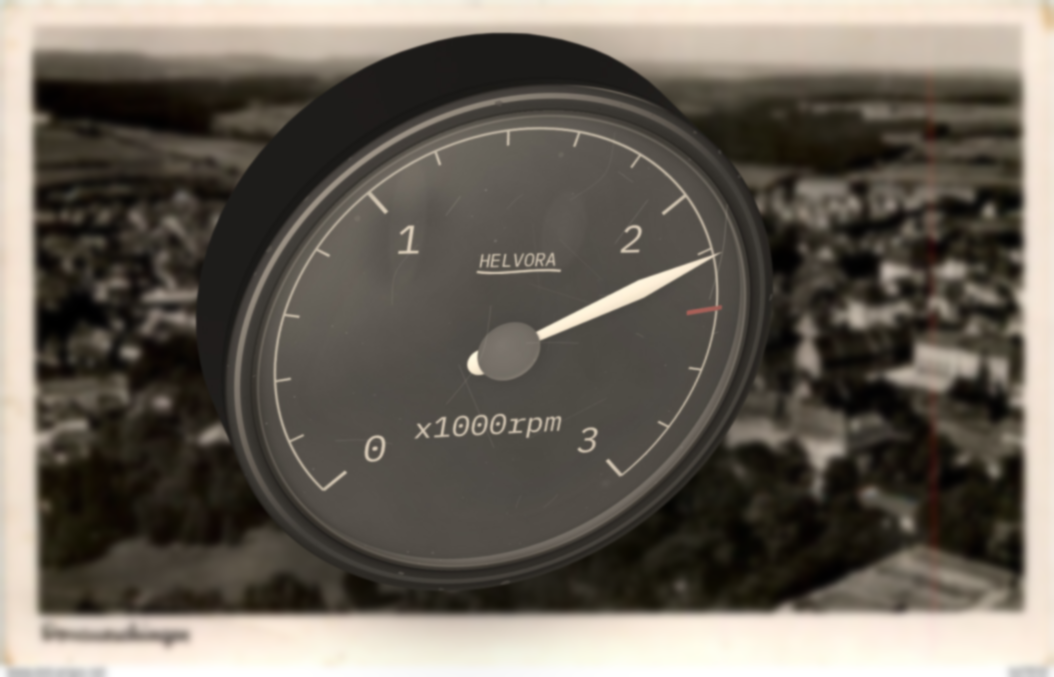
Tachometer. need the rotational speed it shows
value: 2200 rpm
